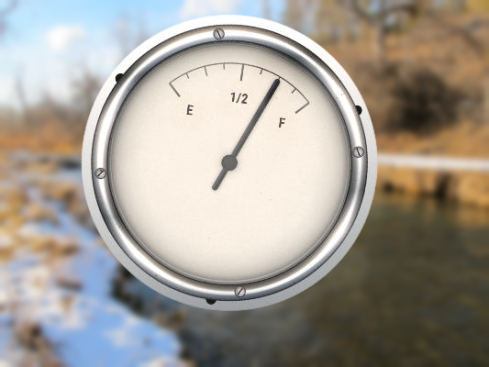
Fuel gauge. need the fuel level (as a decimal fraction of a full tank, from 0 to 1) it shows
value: 0.75
